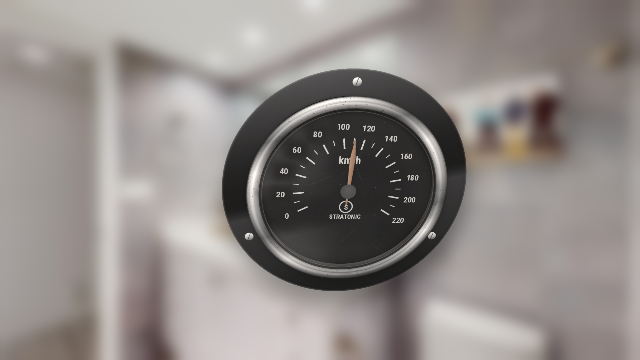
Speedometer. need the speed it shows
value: 110 km/h
